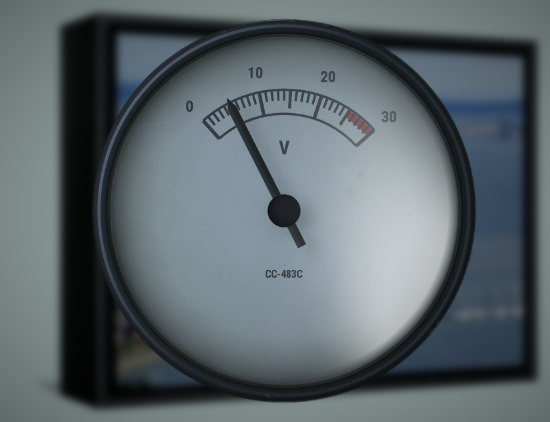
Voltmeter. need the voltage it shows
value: 5 V
